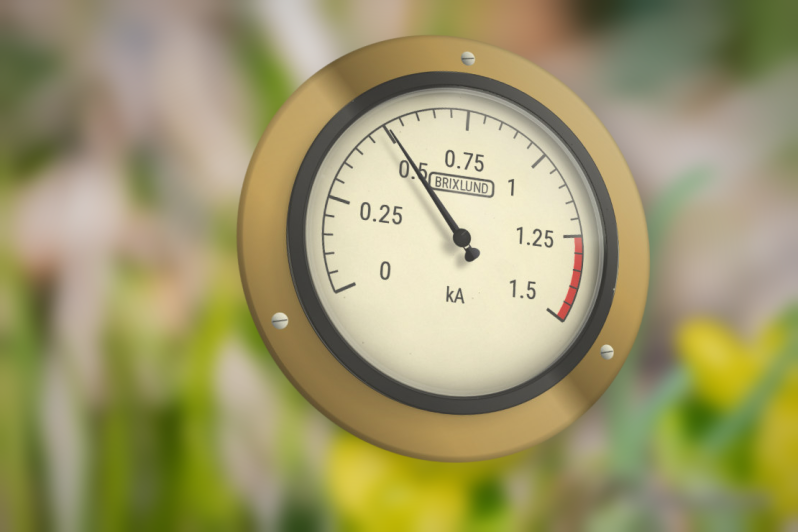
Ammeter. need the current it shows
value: 0.5 kA
